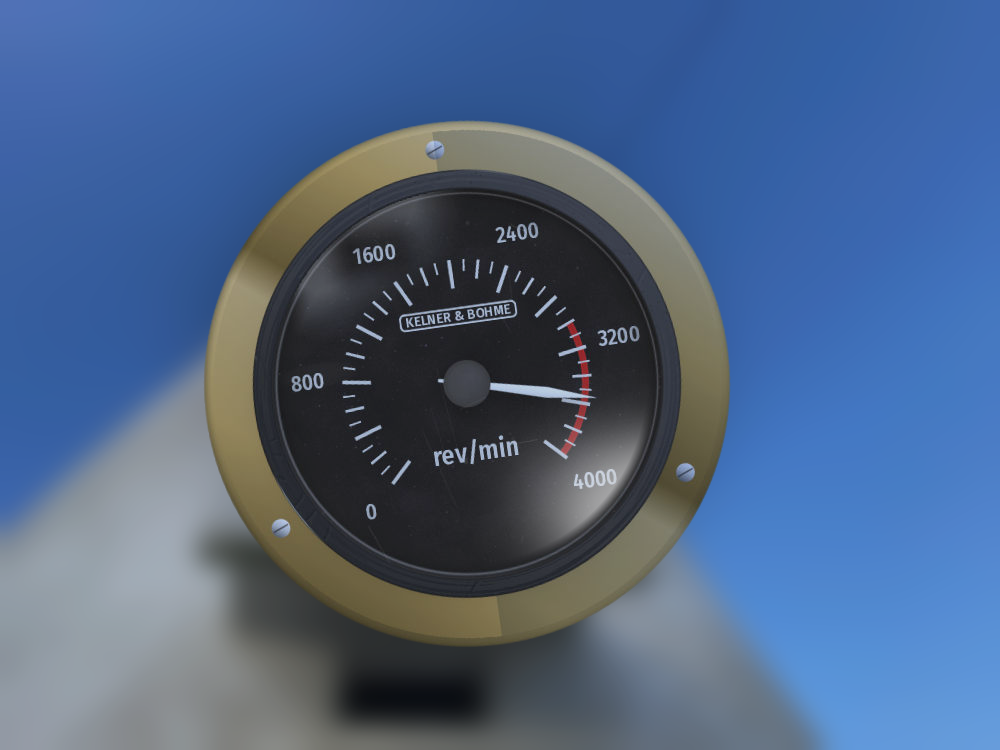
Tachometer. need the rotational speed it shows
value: 3550 rpm
